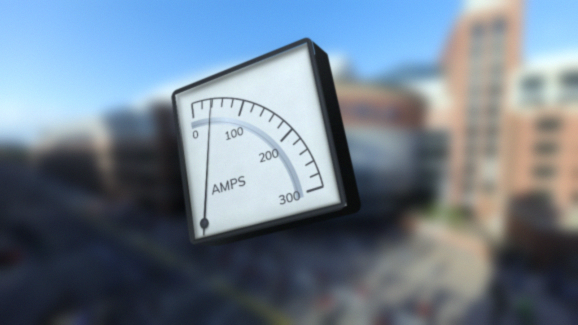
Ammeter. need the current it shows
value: 40 A
